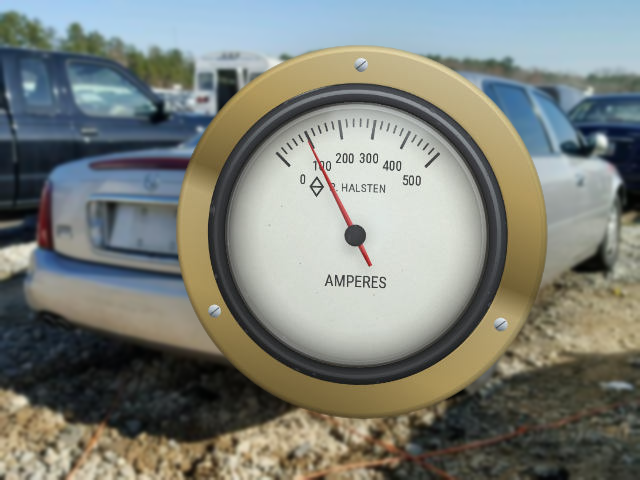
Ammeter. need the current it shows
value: 100 A
